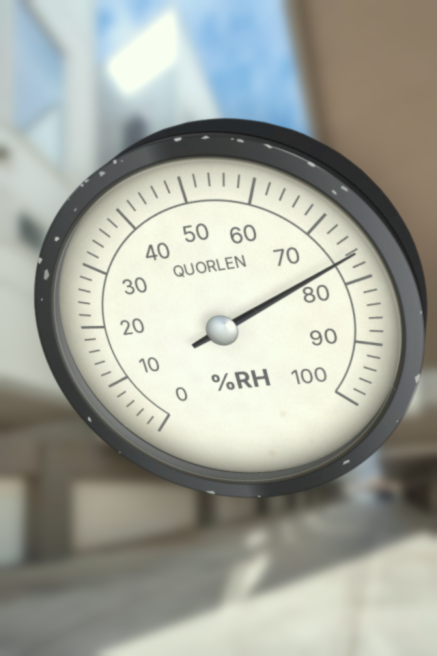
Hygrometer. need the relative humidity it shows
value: 76 %
